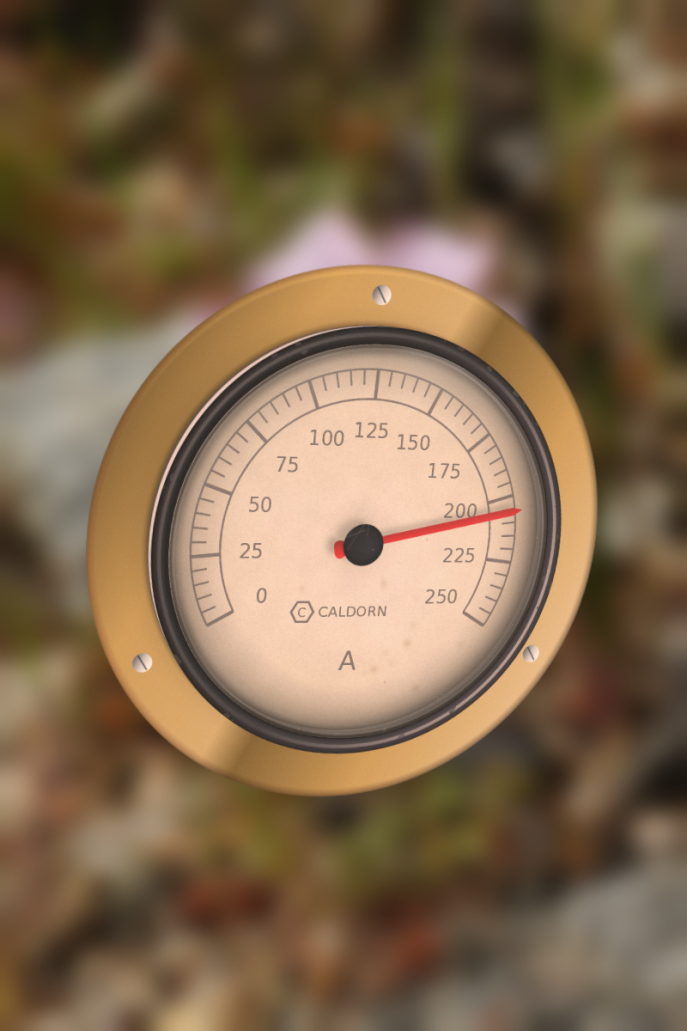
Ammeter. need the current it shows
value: 205 A
